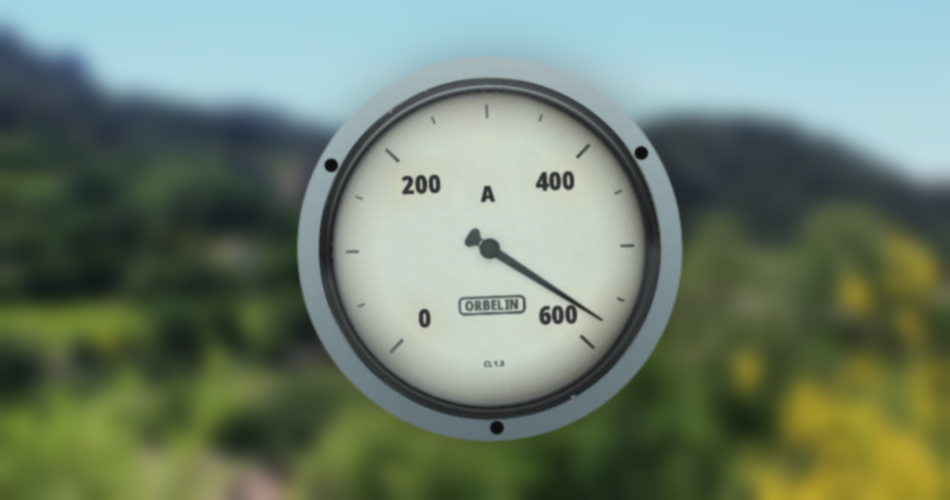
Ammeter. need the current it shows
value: 575 A
